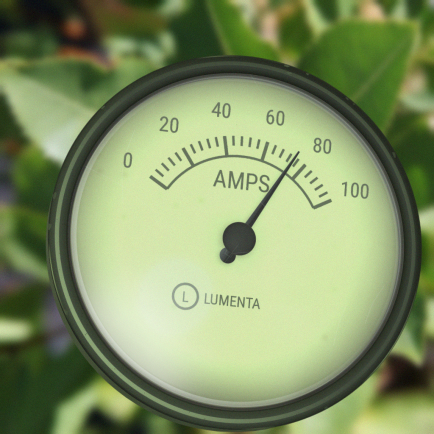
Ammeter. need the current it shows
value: 74 A
